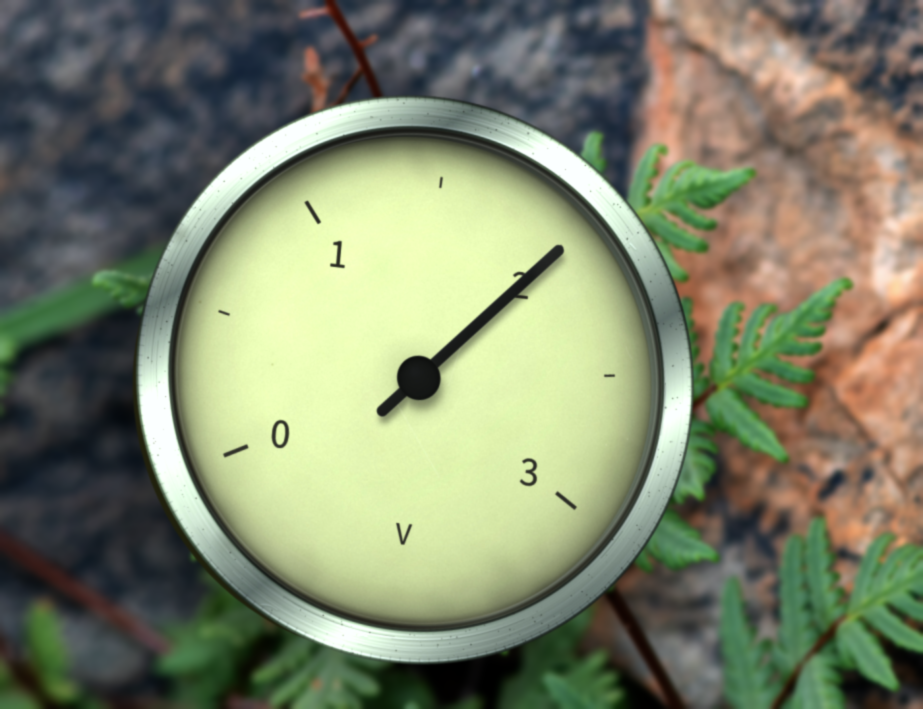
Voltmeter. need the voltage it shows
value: 2 V
